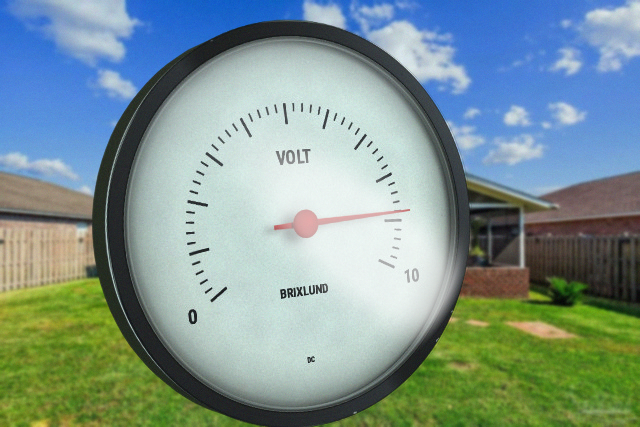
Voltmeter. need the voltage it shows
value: 8.8 V
